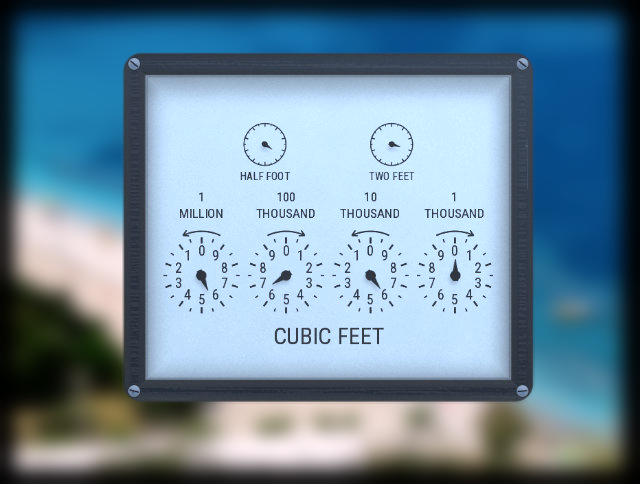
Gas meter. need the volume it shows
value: 566000 ft³
